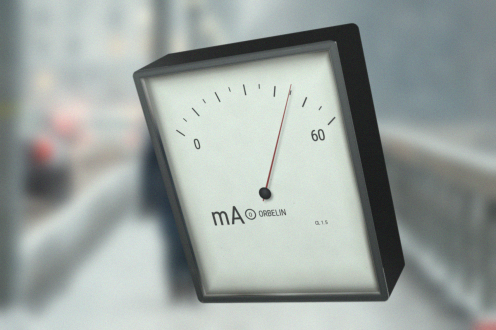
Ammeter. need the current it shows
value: 45 mA
